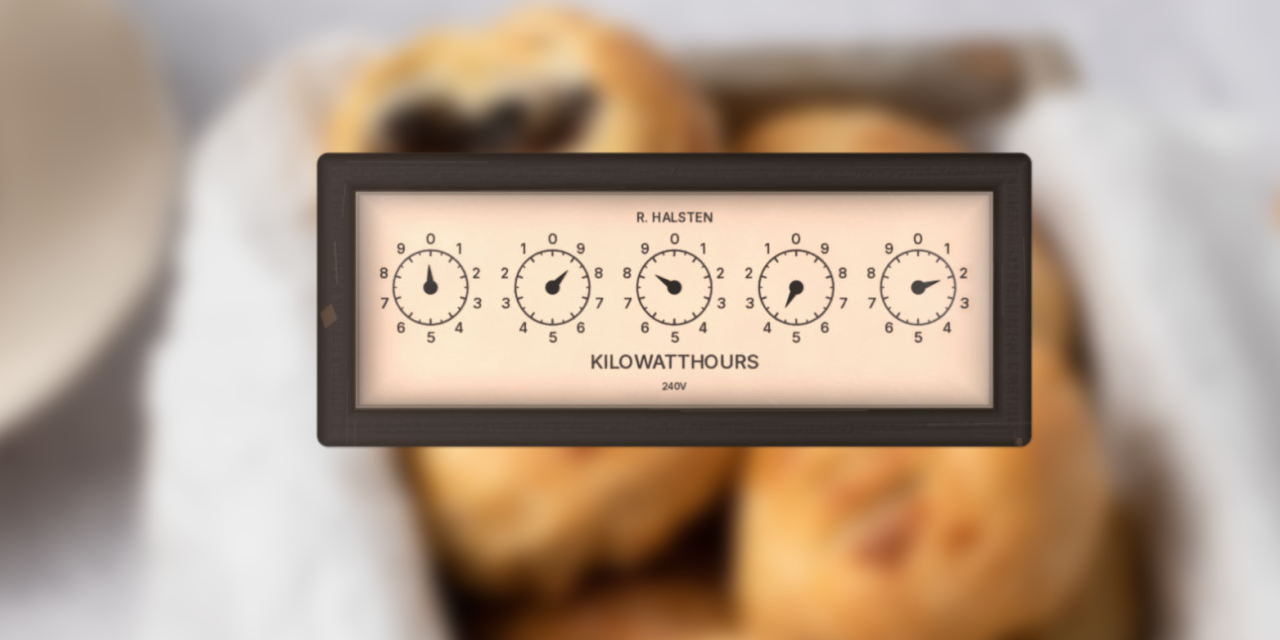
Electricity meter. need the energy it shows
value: 98842 kWh
